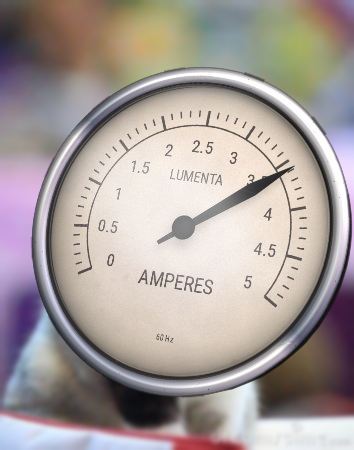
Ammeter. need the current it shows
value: 3.6 A
